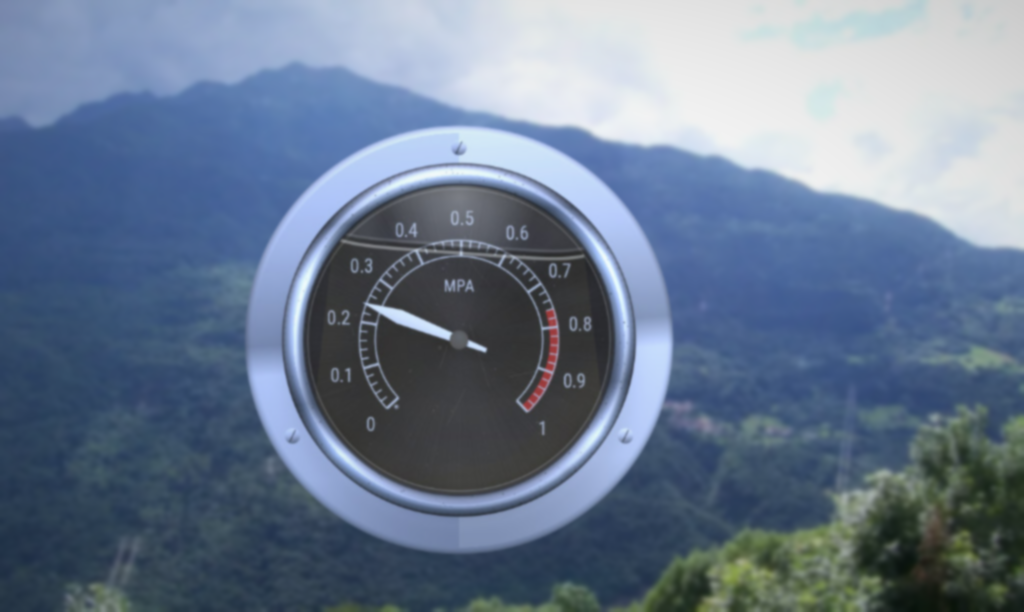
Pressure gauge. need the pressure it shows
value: 0.24 MPa
